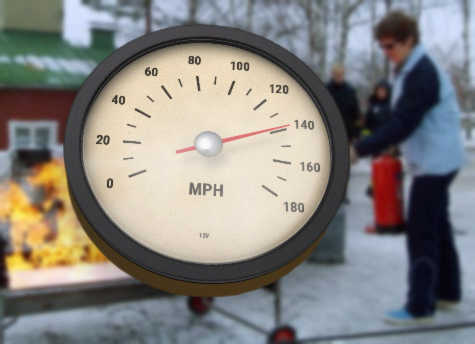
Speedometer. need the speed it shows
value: 140 mph
